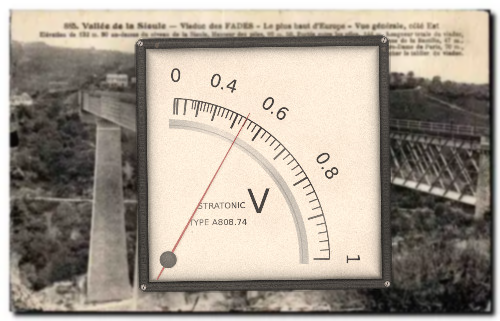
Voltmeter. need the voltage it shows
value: 0.54 V
